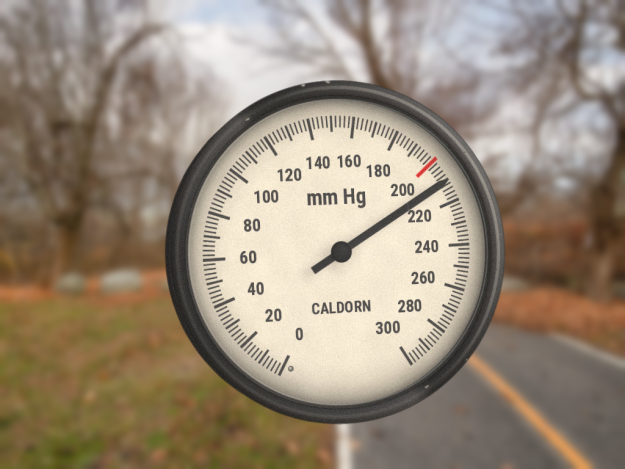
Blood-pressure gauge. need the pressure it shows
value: 210 mmHg
